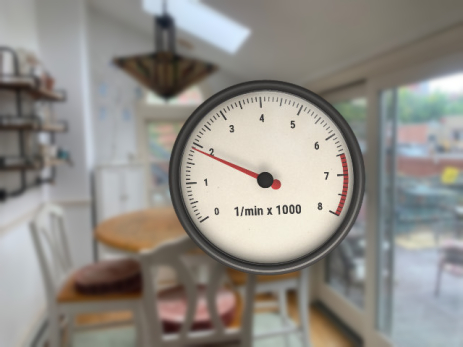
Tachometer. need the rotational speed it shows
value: 1900 rpm
